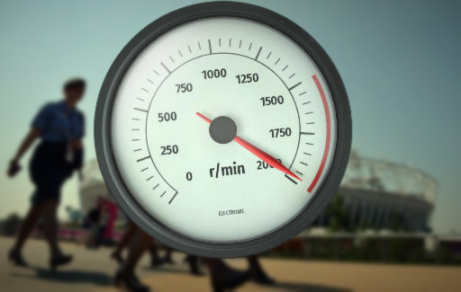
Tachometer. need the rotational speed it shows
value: 1975 rpm
